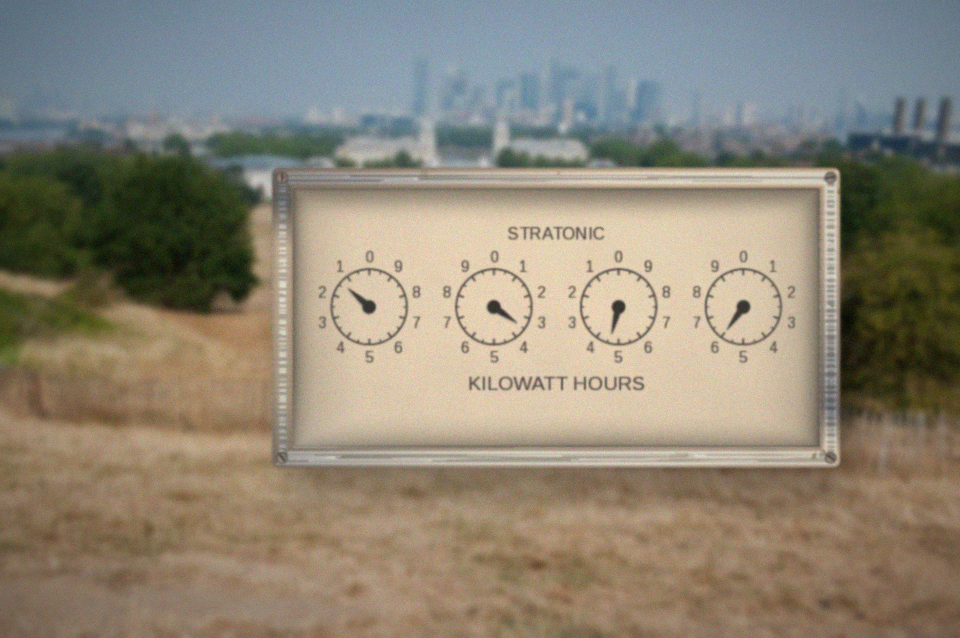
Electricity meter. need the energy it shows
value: 1346 kWh
